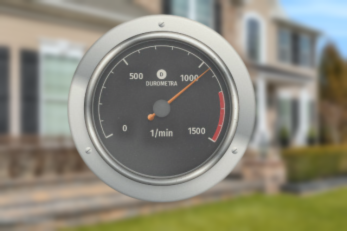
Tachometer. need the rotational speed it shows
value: 1050 rpm
